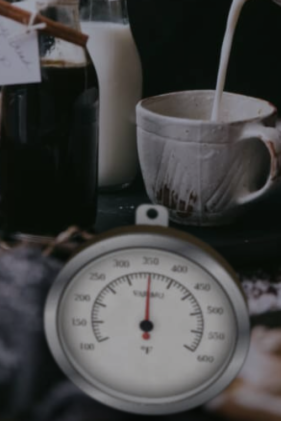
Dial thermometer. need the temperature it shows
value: 350 °F
